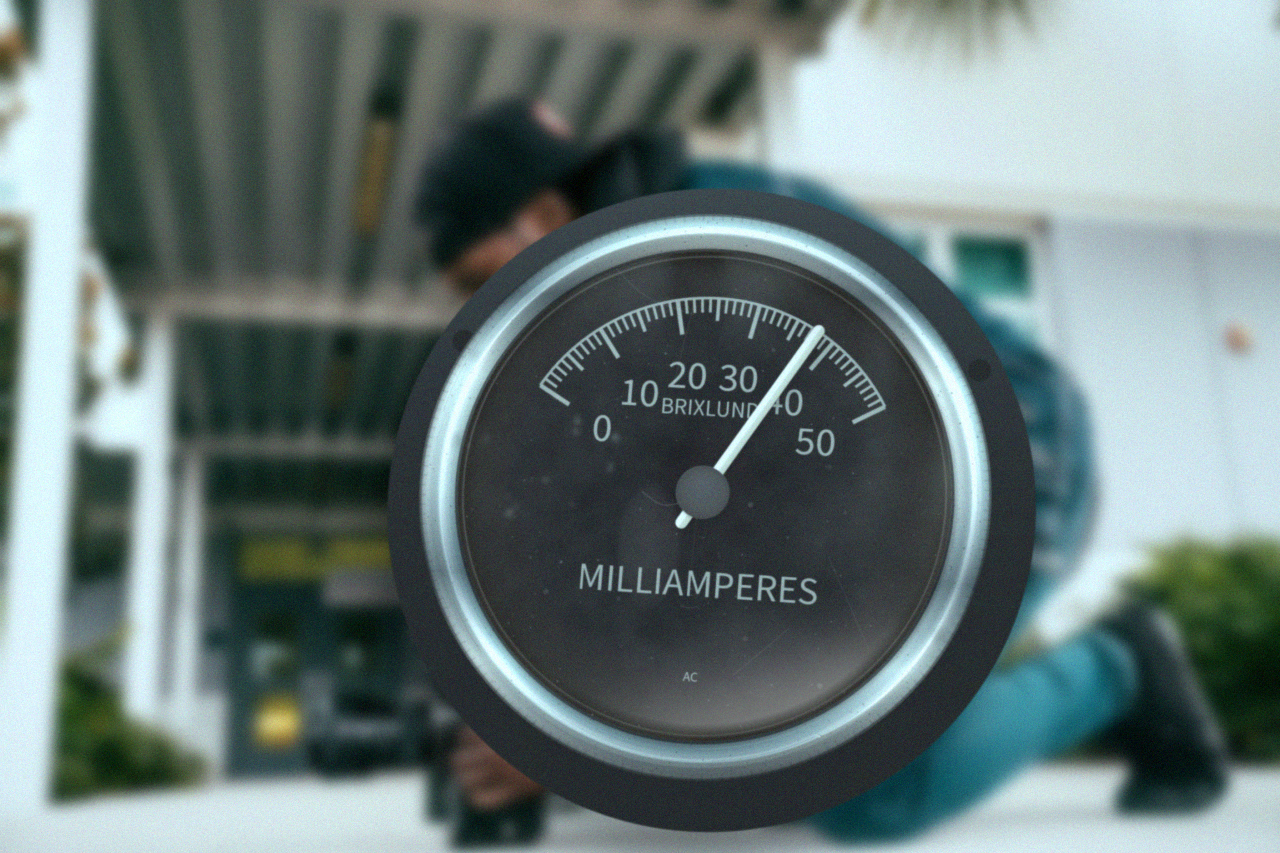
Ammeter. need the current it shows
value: 38 mA
